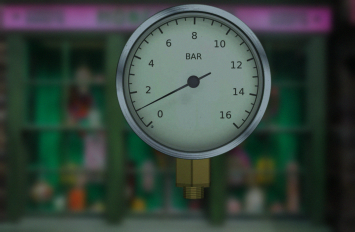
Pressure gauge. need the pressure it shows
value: 1 bar
